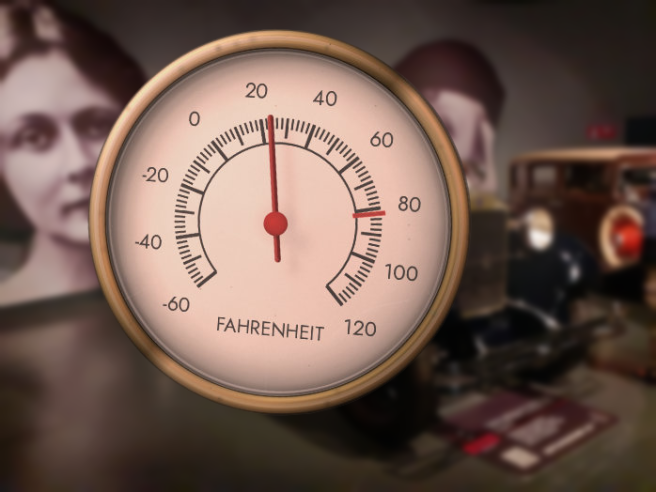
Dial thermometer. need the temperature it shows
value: 24 °F
